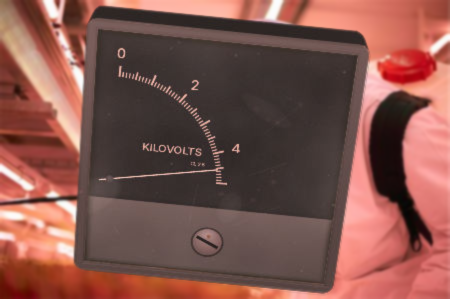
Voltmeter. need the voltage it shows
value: 4.5 kV
